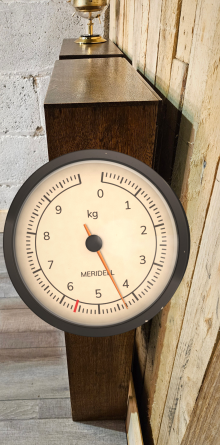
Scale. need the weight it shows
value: 4.3 kg
